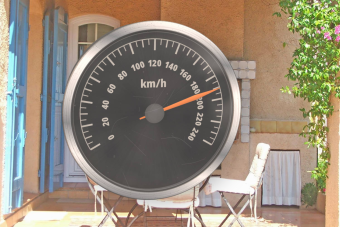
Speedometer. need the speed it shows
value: 190 km/h
